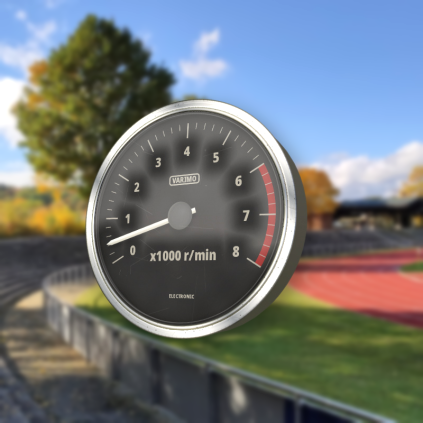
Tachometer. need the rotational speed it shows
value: 400 rpm
